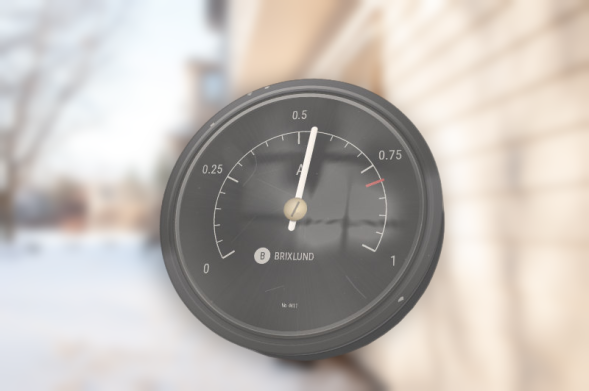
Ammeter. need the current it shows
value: 0.55 A
